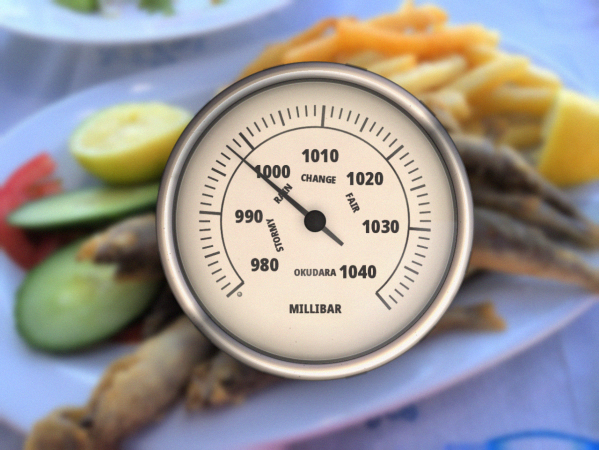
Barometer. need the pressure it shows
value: 998 mbar
